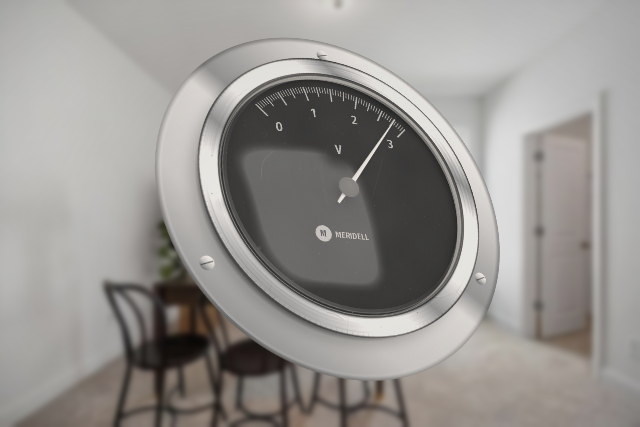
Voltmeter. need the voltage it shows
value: 2.75 V
